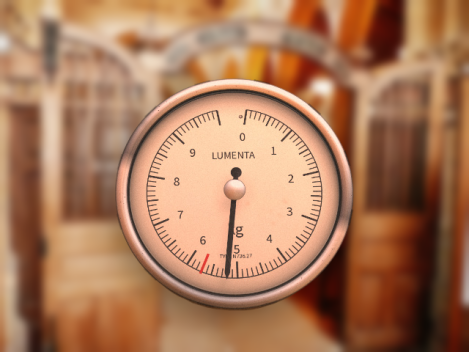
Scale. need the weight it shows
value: 5.2 kg
